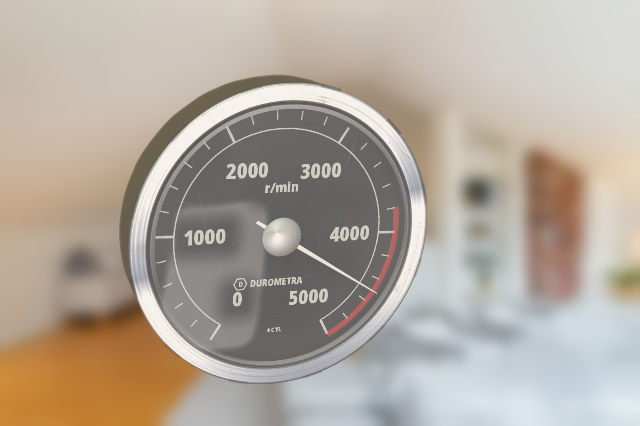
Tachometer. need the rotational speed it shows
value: 4500 rpm
